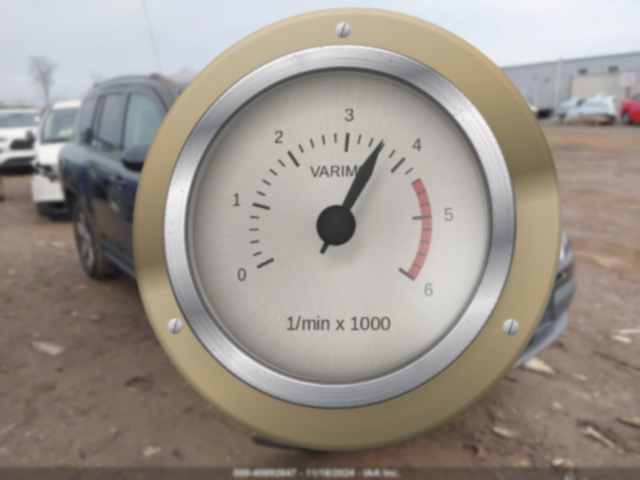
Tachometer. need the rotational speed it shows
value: 3600 rpm
